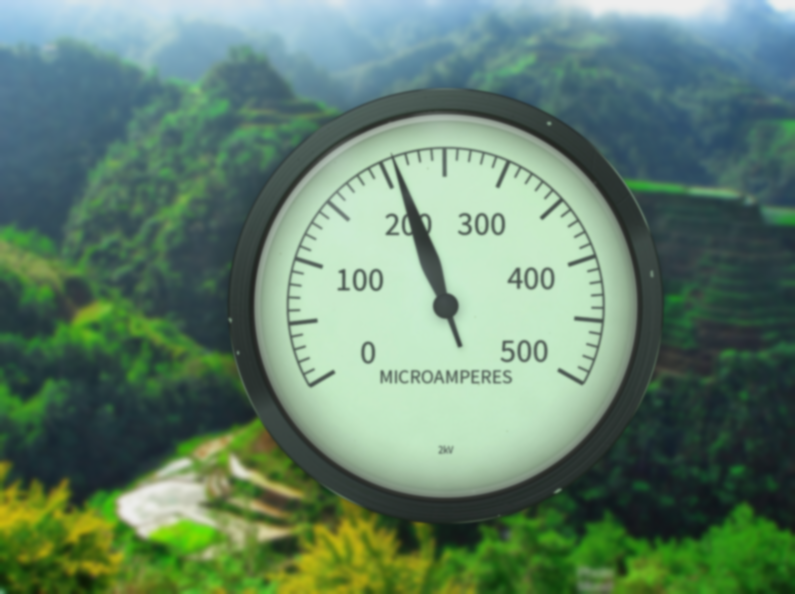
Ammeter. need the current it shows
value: 210 µA
